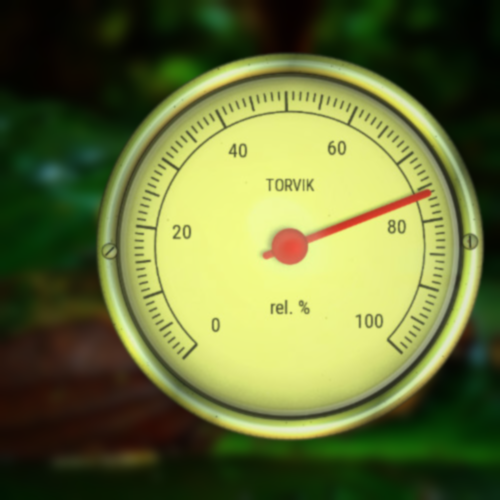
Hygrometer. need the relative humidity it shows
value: 76 %
